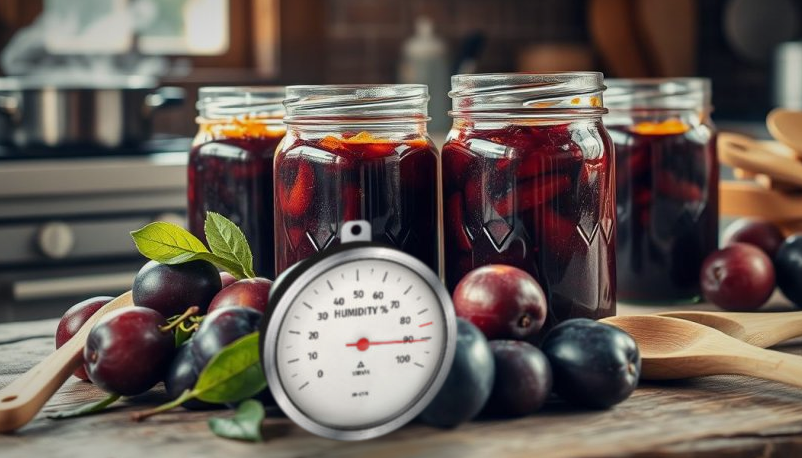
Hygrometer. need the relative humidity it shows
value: 90 %
